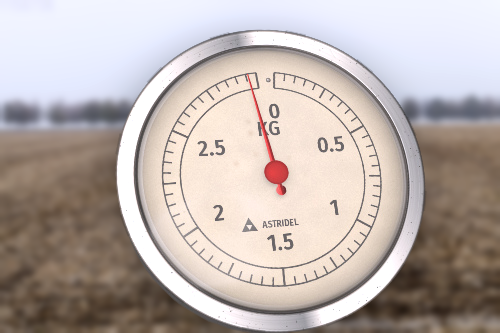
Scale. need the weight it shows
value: 2.95 kg
